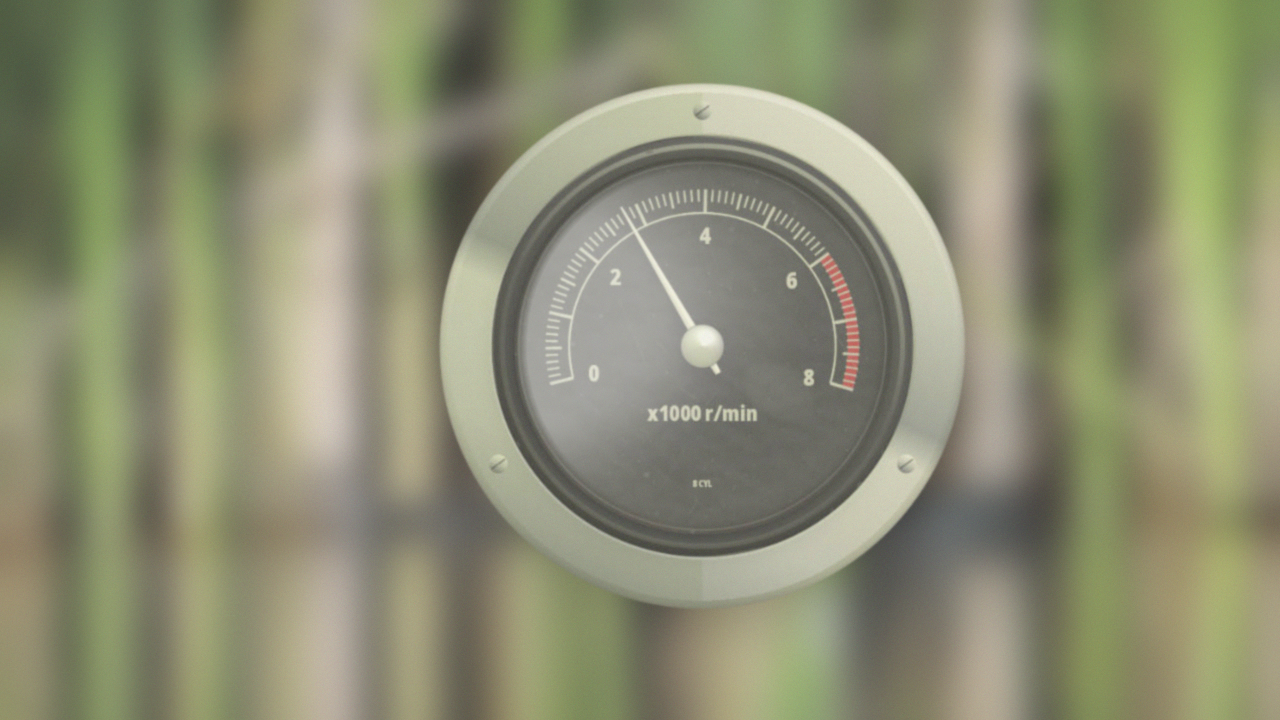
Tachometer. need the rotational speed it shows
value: 2800 rpm
